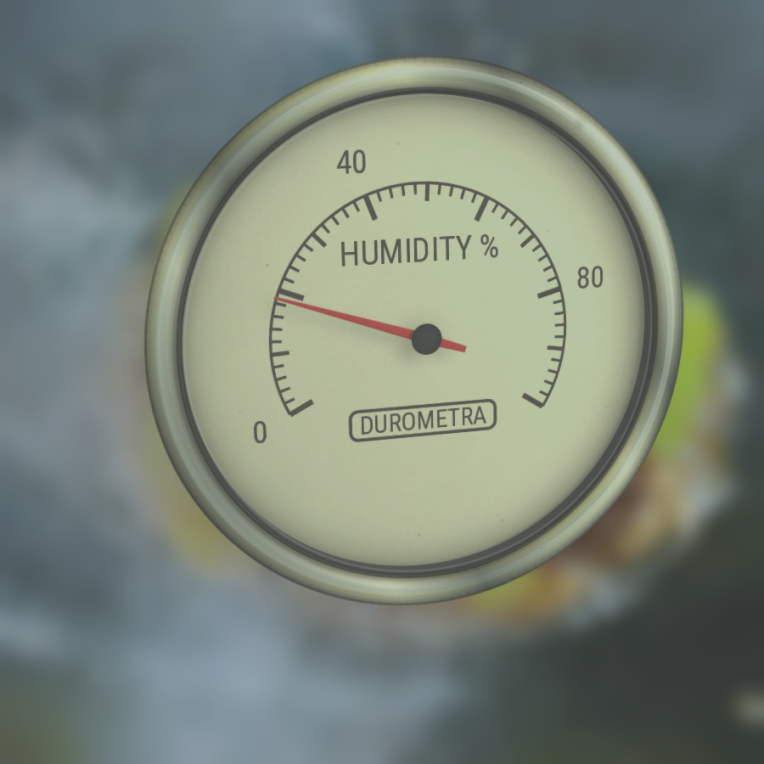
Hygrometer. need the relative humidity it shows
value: 19 %
